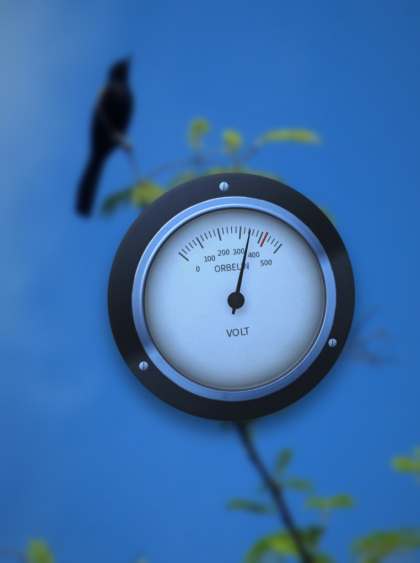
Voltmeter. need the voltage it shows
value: 340 V
